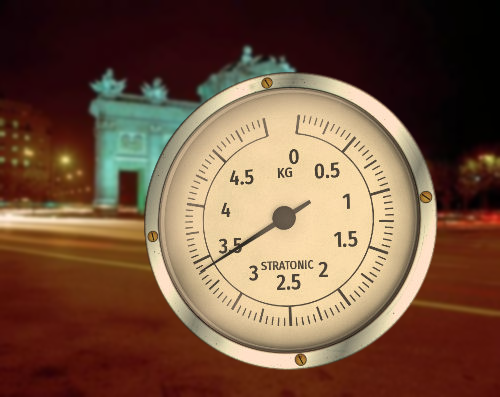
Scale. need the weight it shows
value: 3.4 kg
